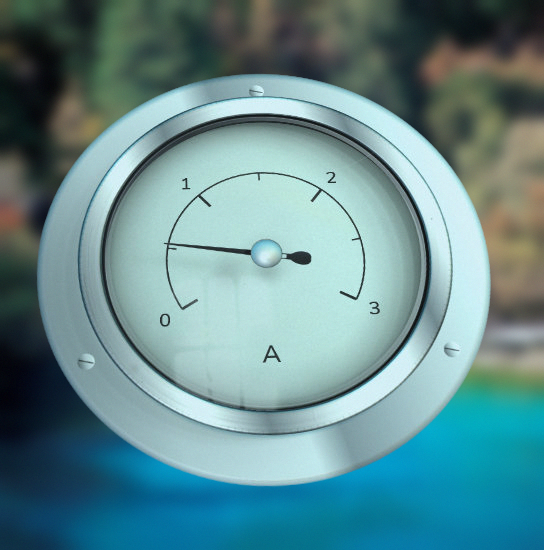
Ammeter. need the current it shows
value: 0.5 A
